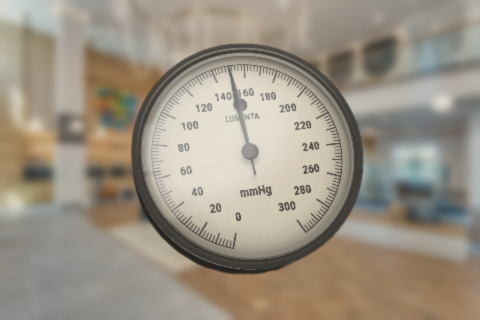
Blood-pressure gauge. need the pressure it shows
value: 150 mmHg
